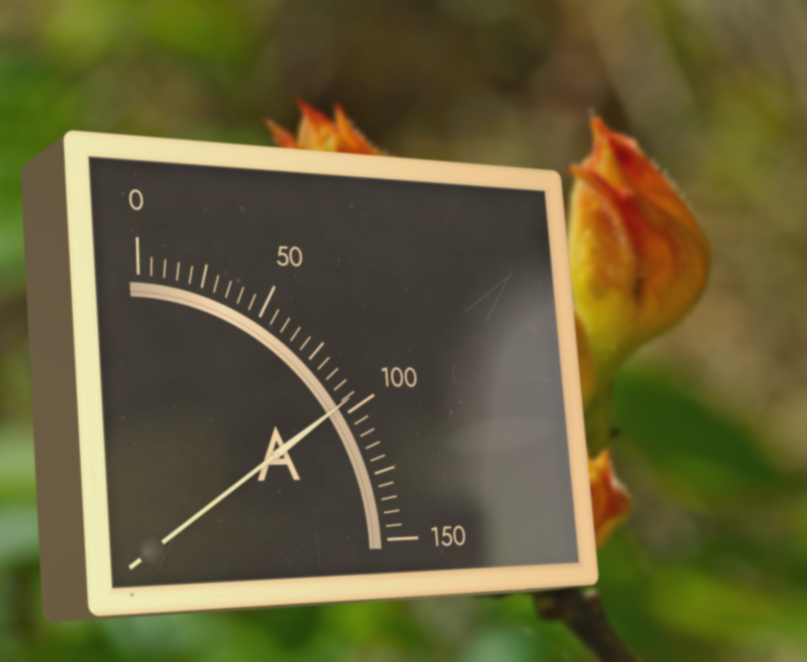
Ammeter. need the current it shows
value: 95 A
